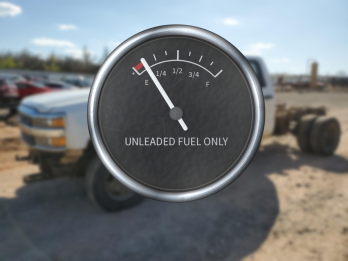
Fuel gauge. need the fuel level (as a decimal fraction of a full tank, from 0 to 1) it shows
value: 0.125
